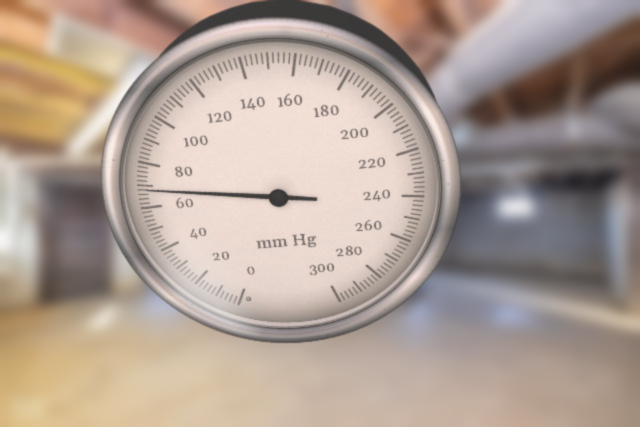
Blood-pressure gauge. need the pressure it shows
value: 70 mmHg
